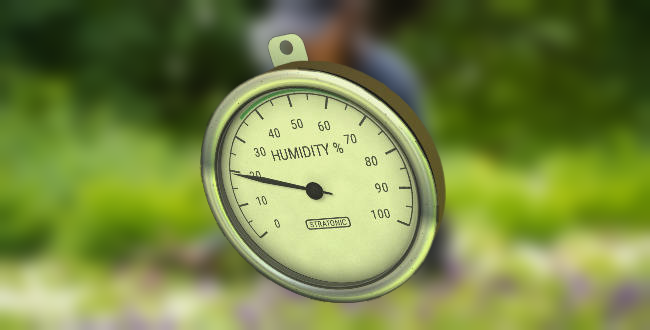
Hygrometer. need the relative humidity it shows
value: 20 %
